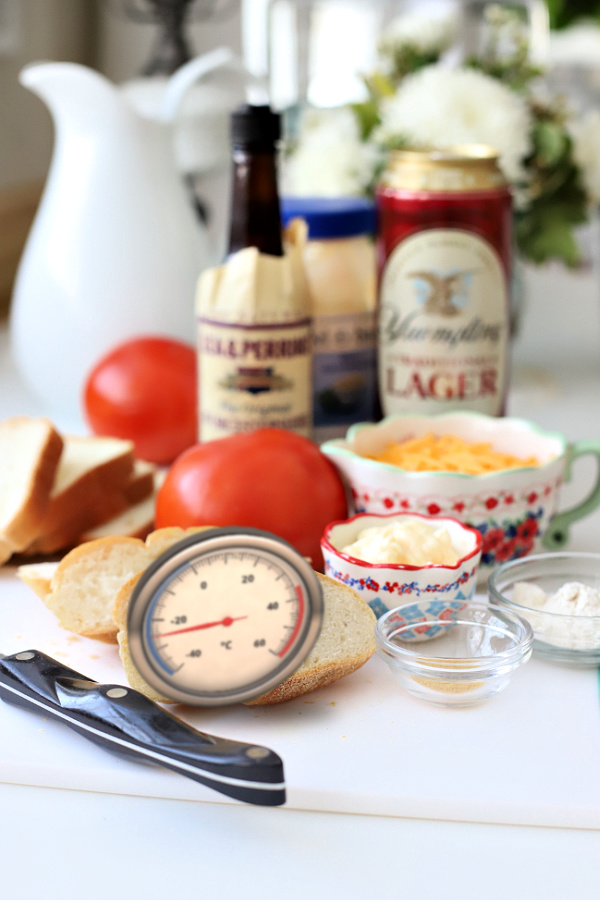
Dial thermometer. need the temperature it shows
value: -25 °C
